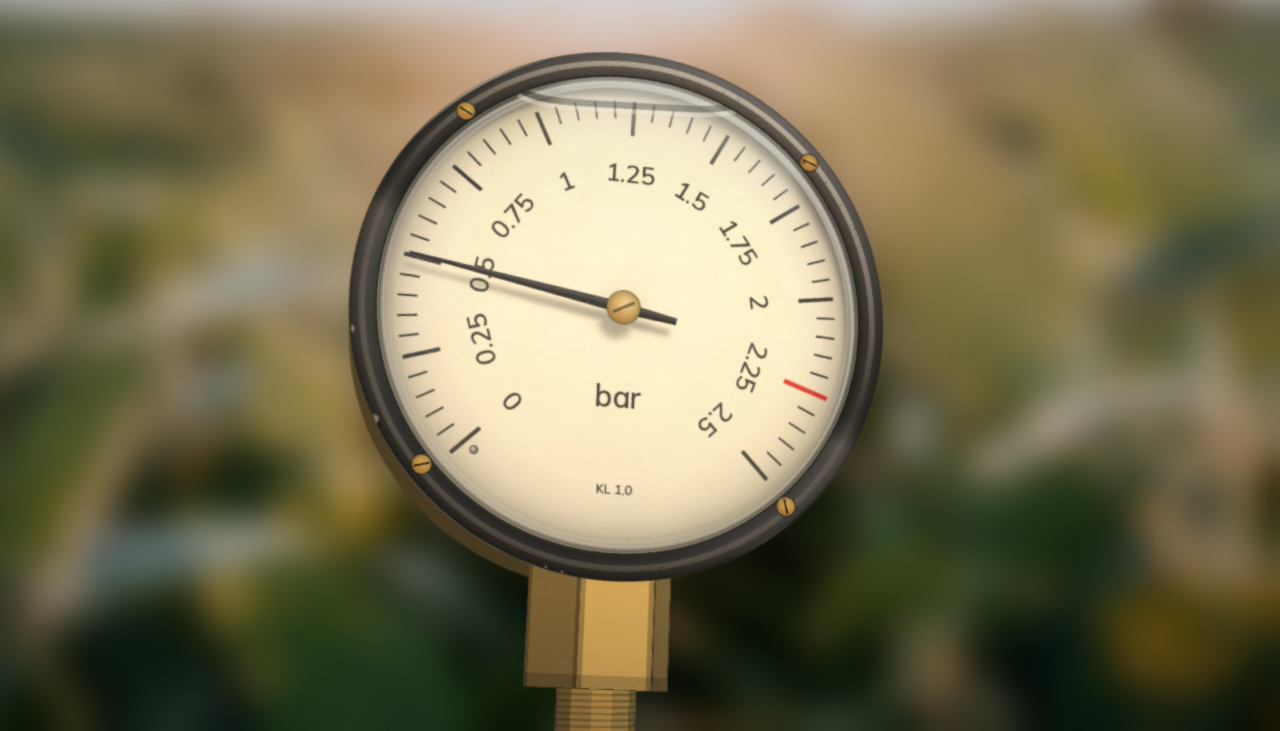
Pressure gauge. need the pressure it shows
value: 0.5 bar
